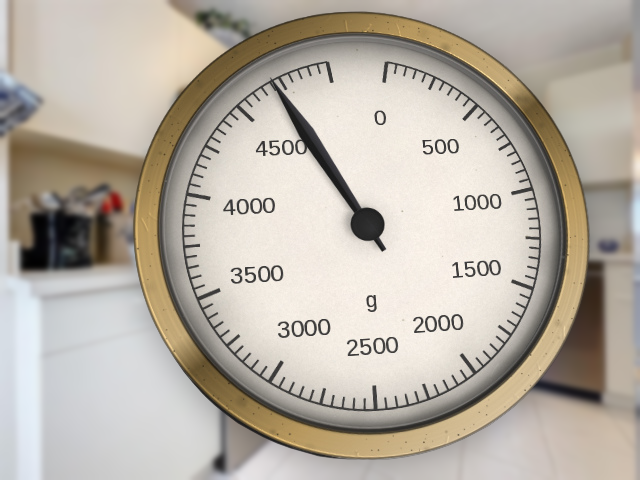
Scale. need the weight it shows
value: 4700 g
